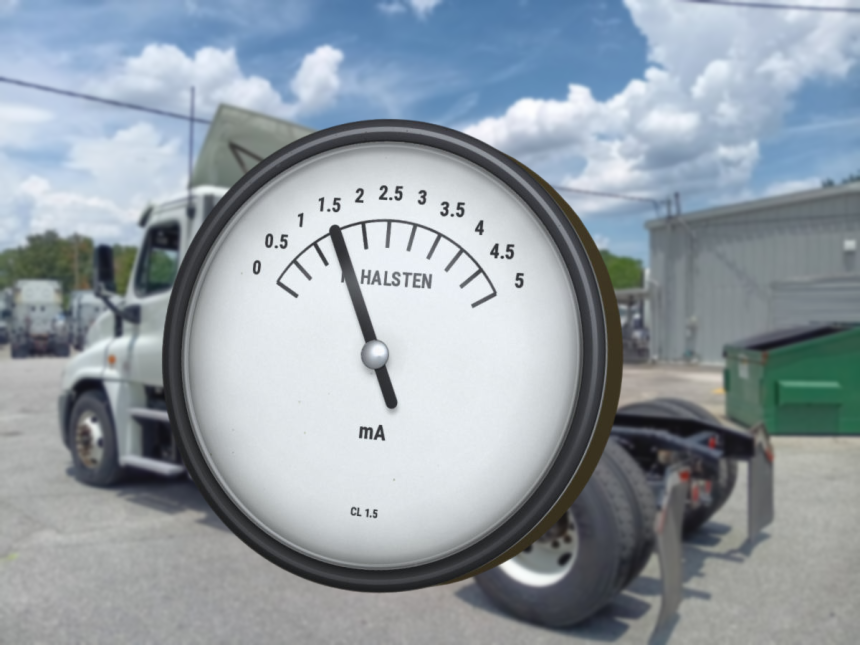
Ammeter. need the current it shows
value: 1.5 mA
